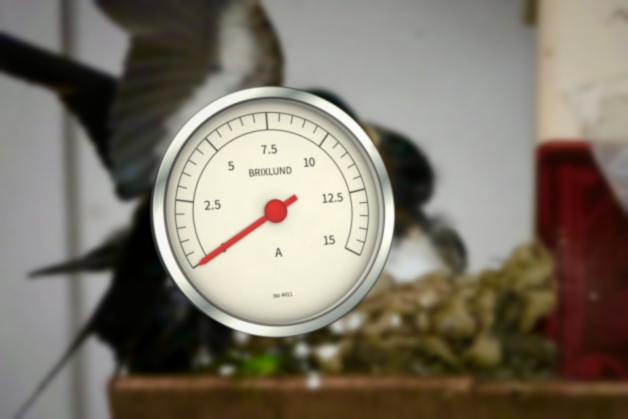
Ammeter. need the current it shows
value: 0 A
